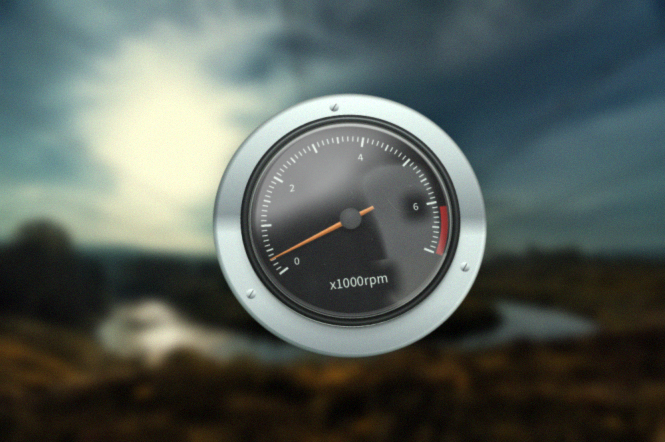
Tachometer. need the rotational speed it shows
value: 300 rpm
